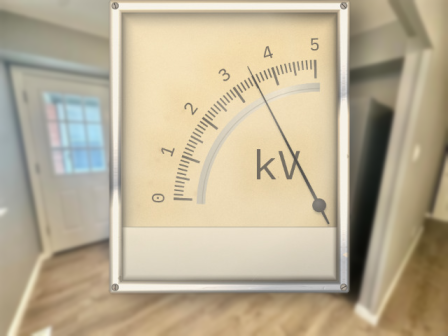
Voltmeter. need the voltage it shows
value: 3.5 kV
